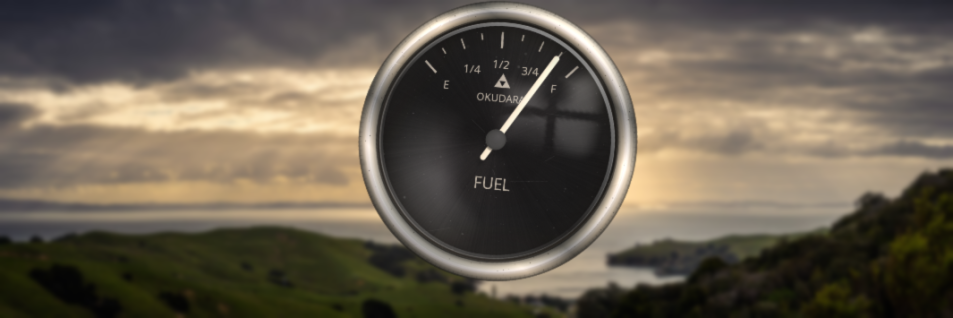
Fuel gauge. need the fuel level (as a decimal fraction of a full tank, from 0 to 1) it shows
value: 0.875
